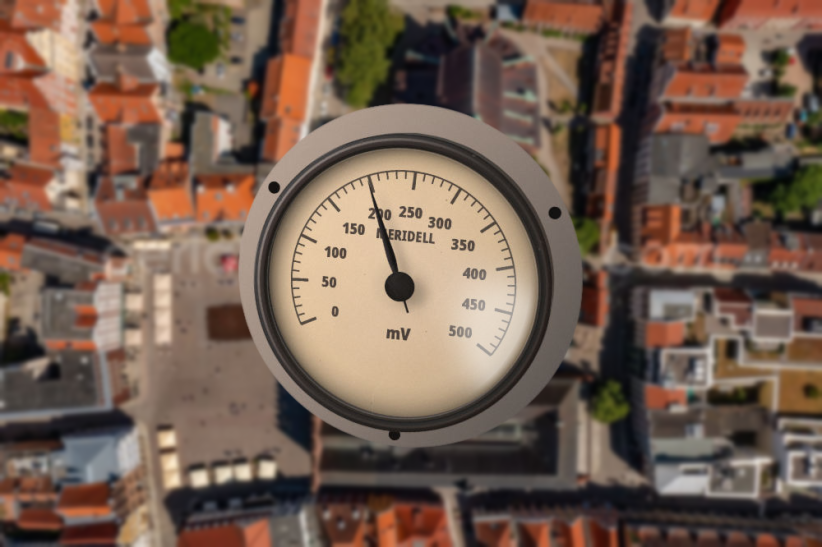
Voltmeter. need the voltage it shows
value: 200 mV
